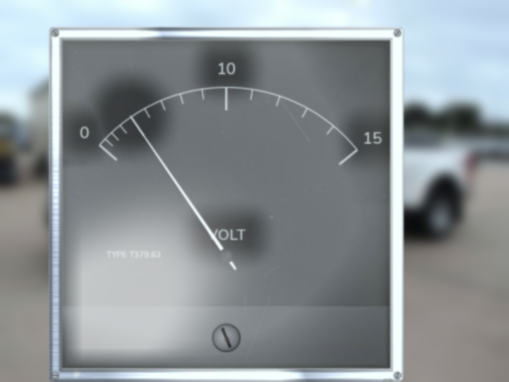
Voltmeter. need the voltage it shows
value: 5 V
